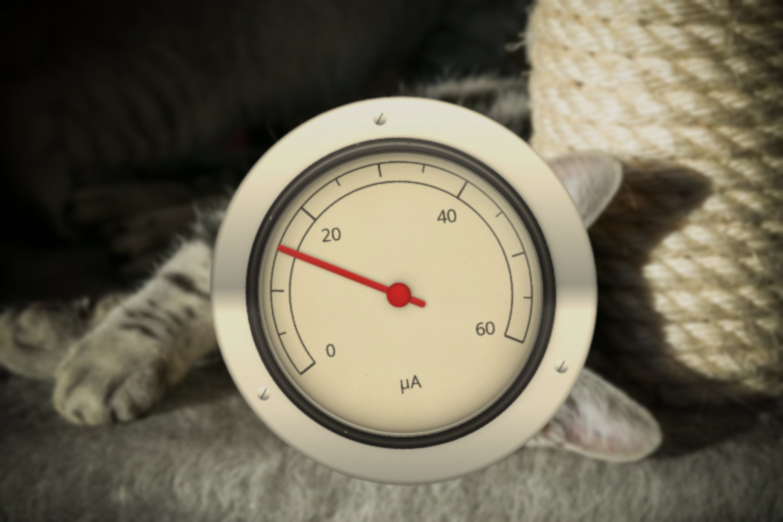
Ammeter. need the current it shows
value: 15 µA
